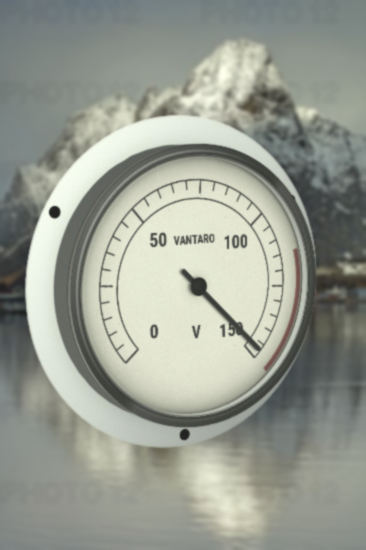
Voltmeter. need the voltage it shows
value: 147.5 V
